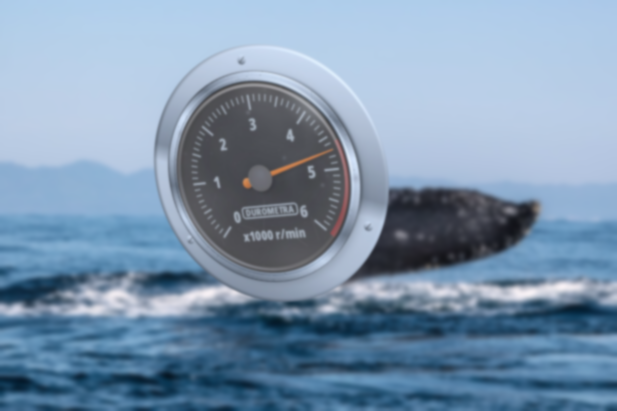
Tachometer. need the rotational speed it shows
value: 4700 rpm
